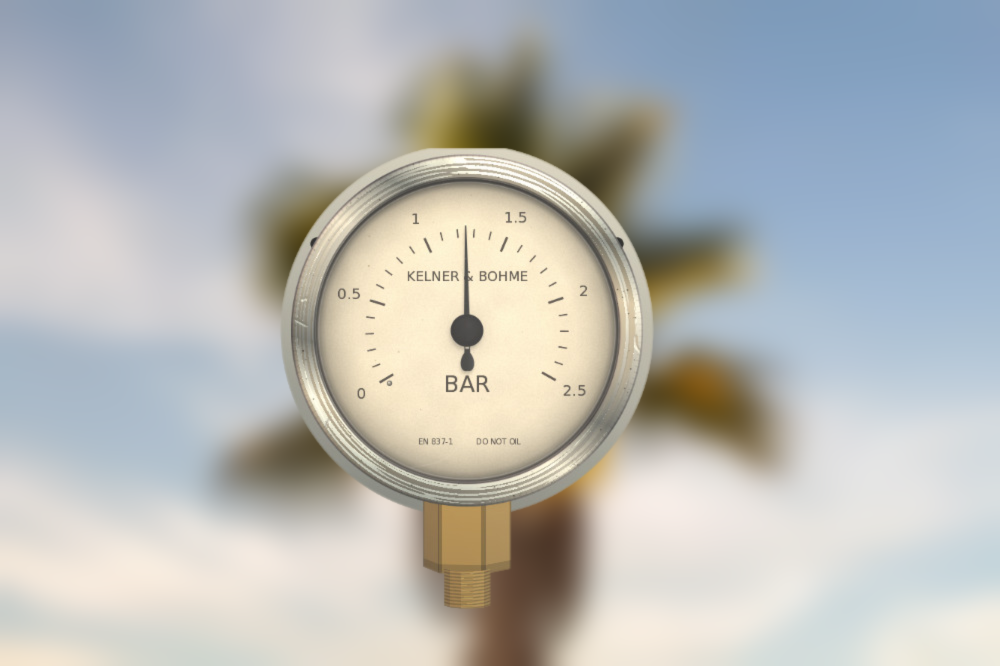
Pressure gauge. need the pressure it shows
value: 1.25 bar
